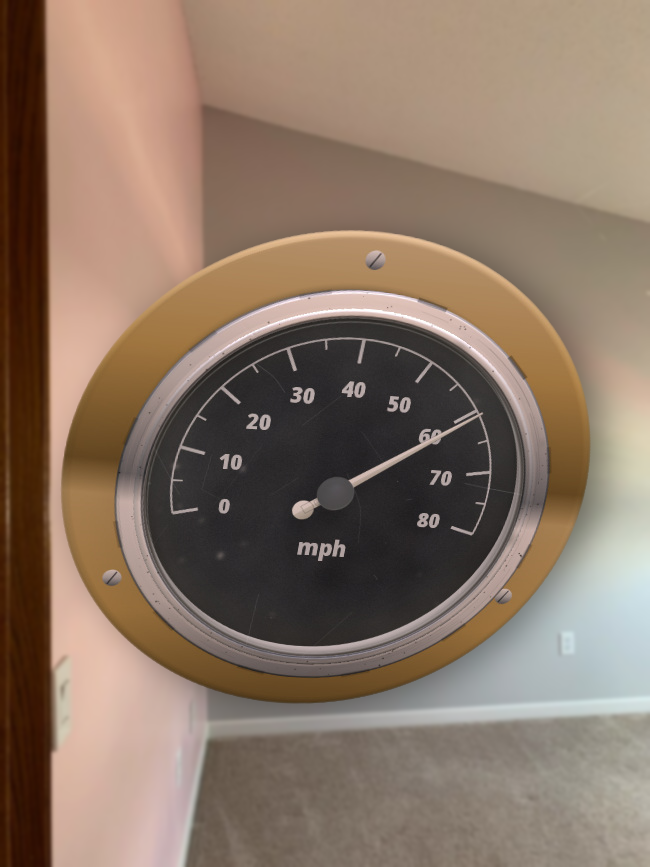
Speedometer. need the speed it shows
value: 60 mph
